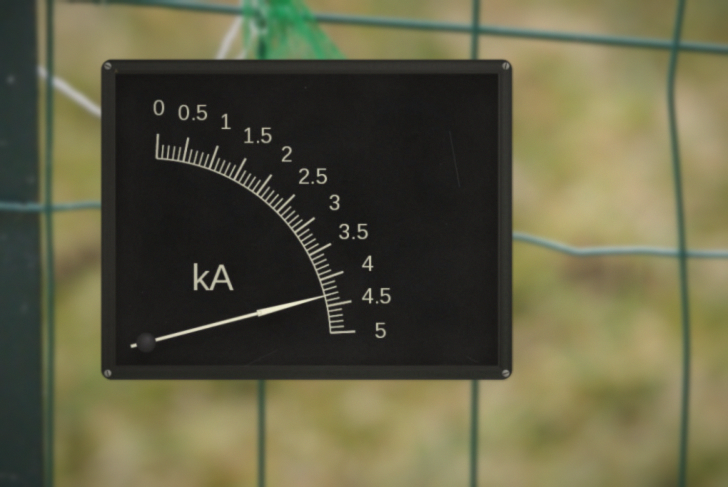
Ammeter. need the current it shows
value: 4.3 kA
